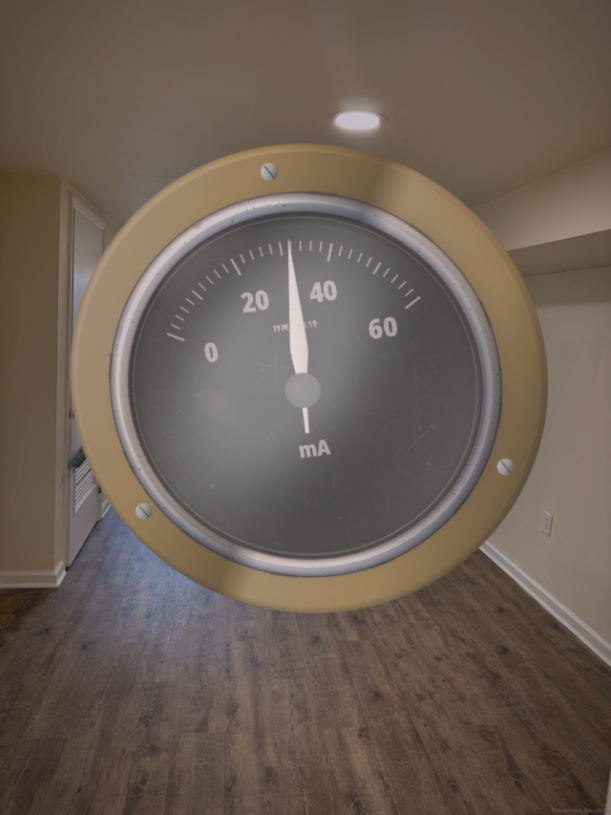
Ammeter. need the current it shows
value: 32 mA
